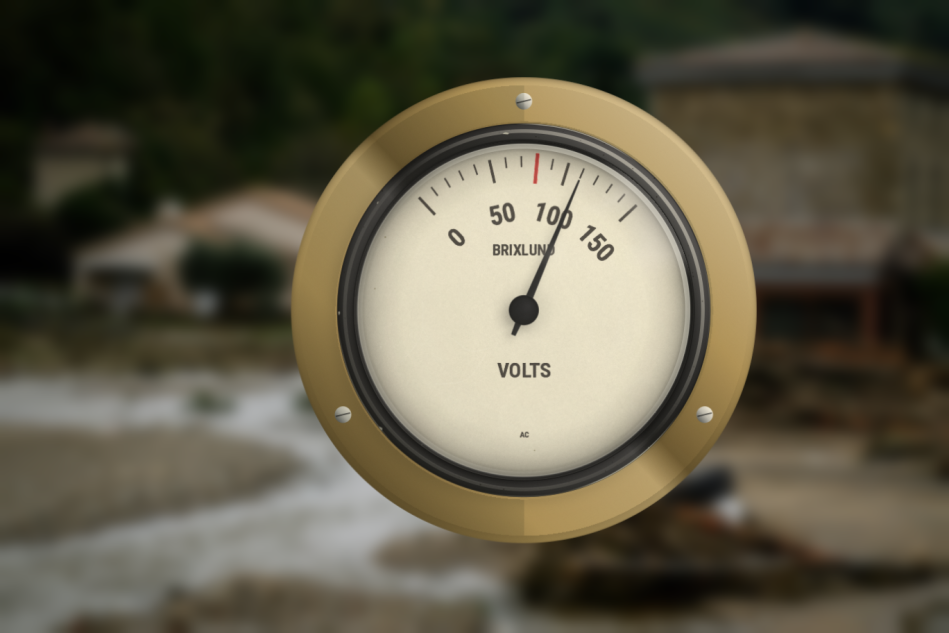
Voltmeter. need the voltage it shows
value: 110 V
